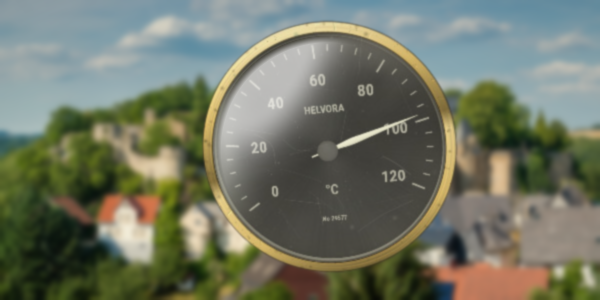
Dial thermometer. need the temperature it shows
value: 98 °C
